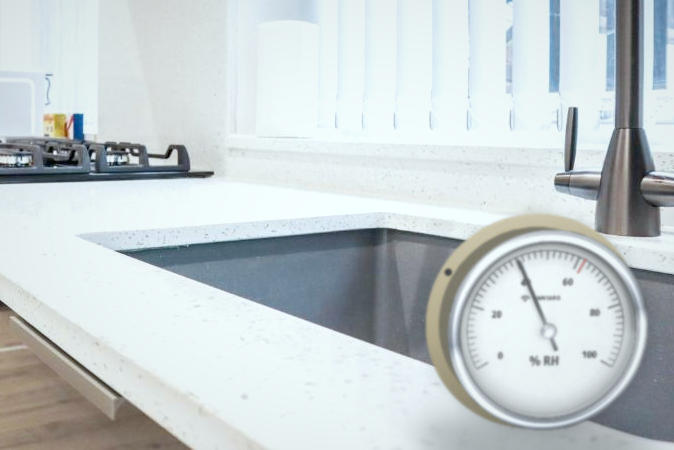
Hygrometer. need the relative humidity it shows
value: 40 %
